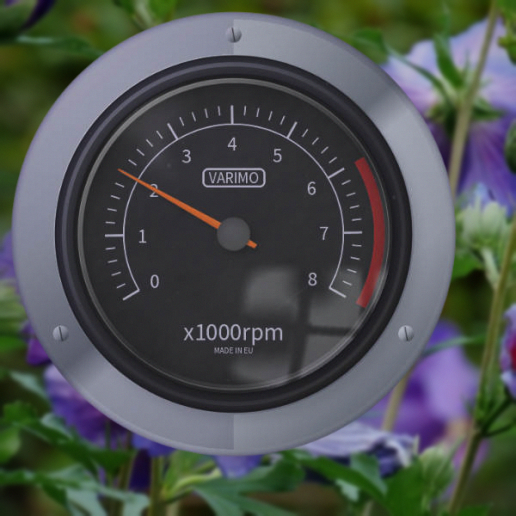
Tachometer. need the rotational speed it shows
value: 2000 rpm
